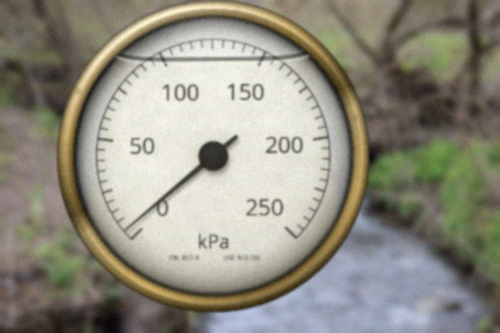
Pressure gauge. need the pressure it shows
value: 5 kPa
